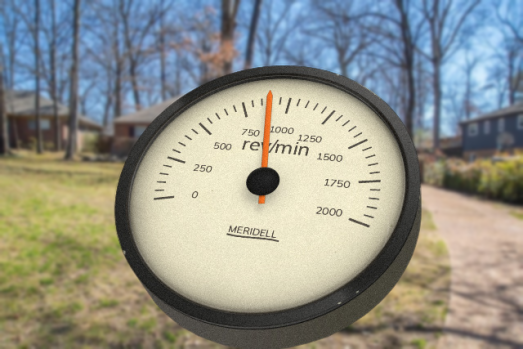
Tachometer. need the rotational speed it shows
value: 900 rpm
